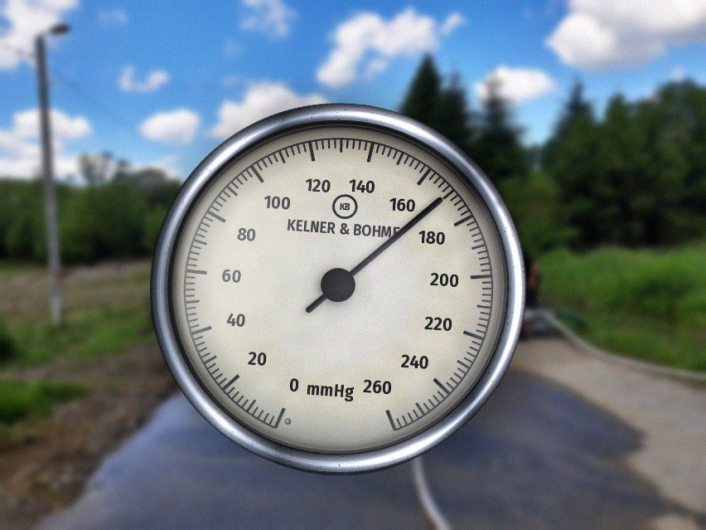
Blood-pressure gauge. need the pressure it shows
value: 170 mmHg
